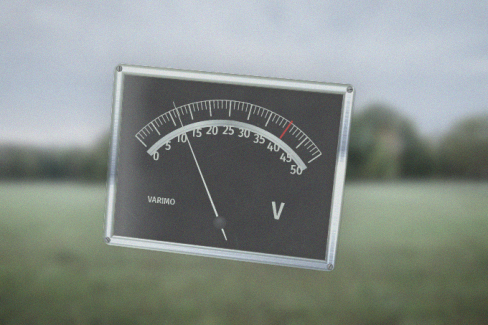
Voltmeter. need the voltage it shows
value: 12 V
